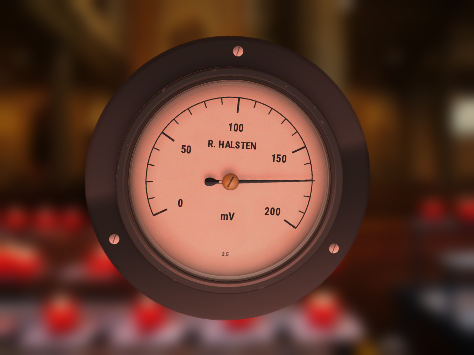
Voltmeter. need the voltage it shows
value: 170 mV
